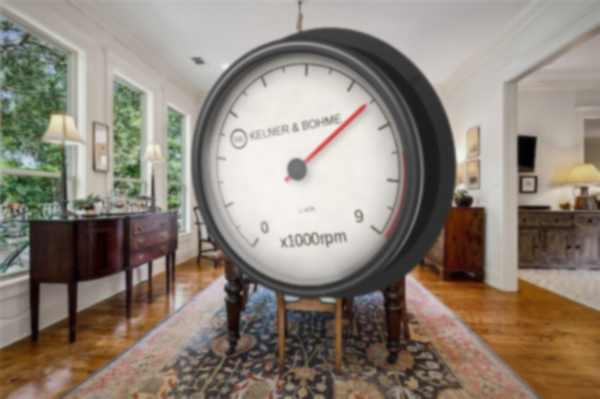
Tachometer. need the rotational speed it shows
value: 6500 rpm
